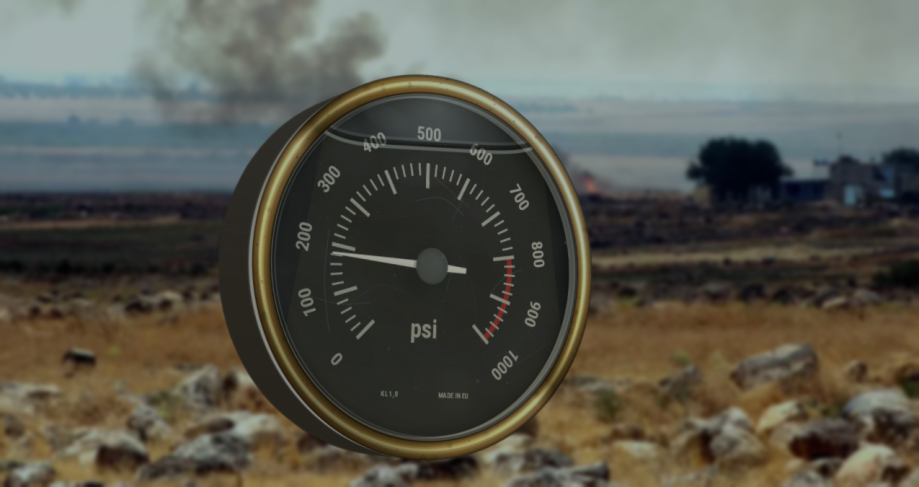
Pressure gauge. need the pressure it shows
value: 180 psi
